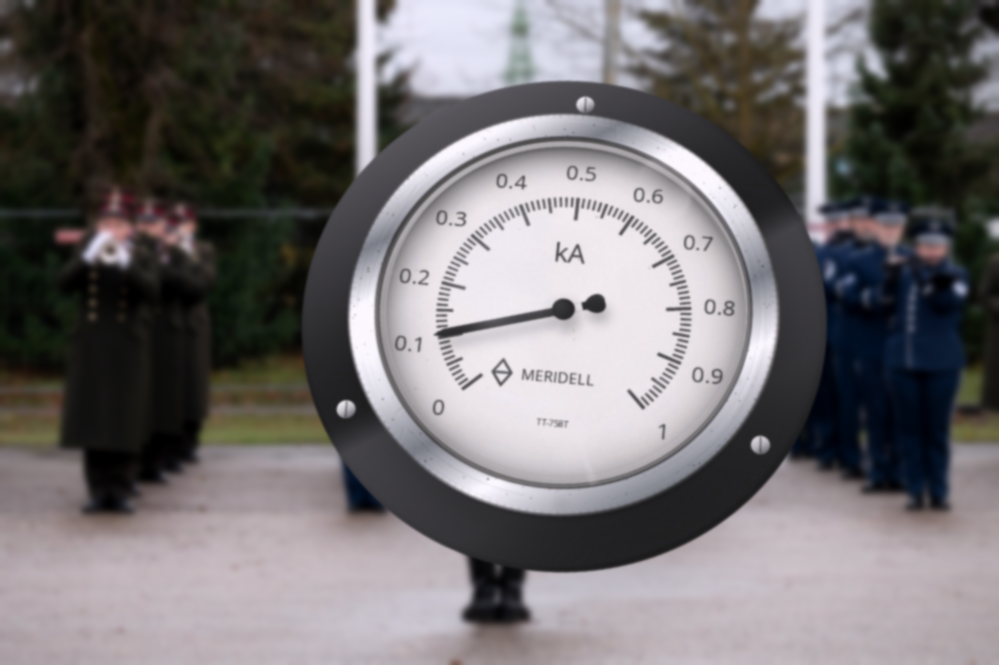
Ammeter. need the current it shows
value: 0.1 kA
